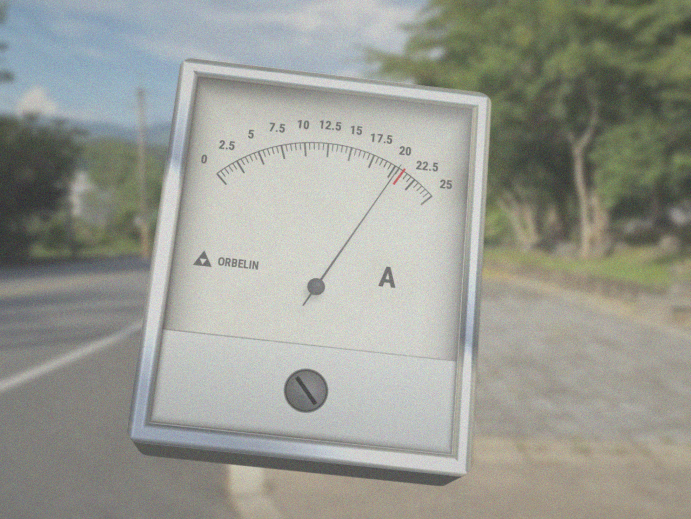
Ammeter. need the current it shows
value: 20.5 A
